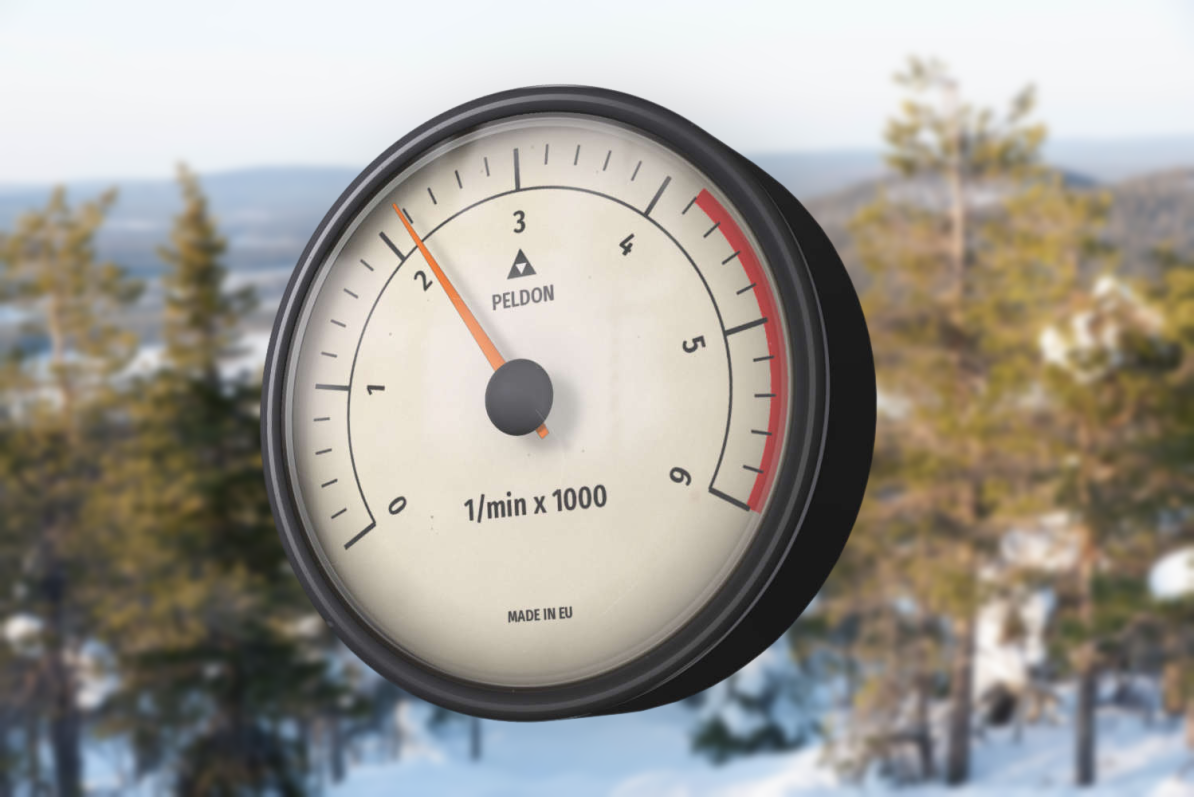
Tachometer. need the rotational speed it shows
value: 2200 rpm
